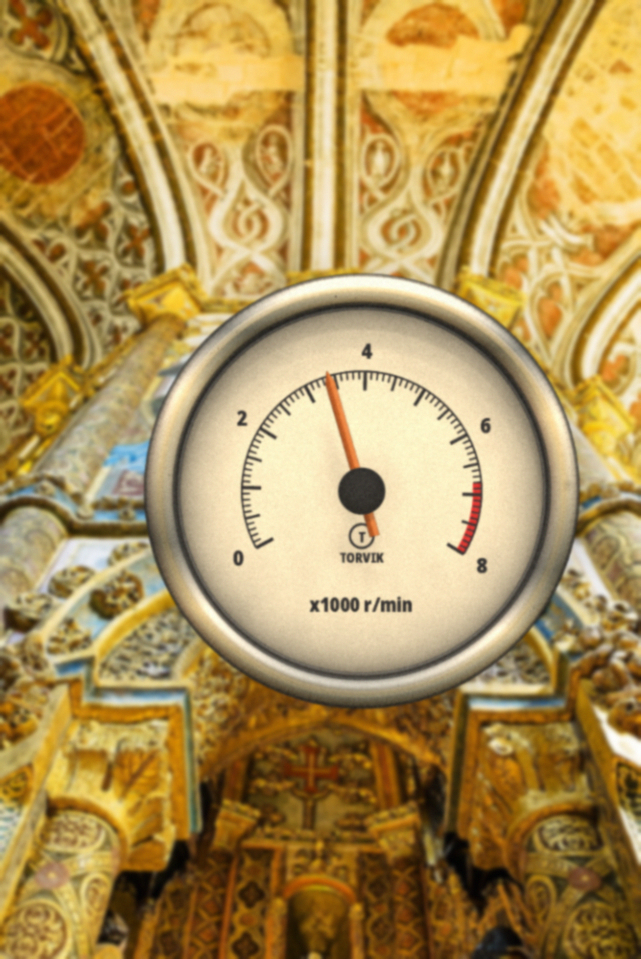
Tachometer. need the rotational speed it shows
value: 3400 rpm
